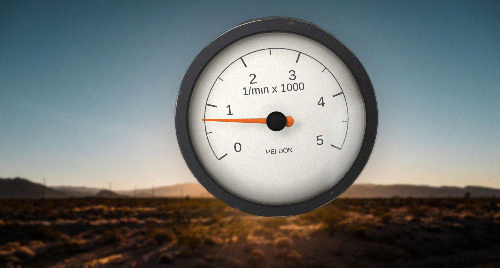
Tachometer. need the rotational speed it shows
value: 750 rpm
